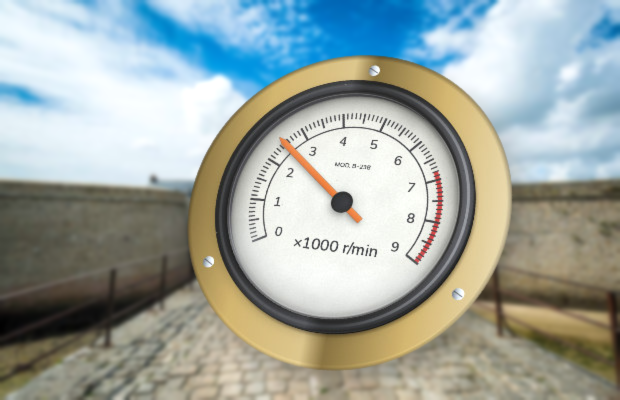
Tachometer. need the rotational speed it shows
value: 2500 rpm
